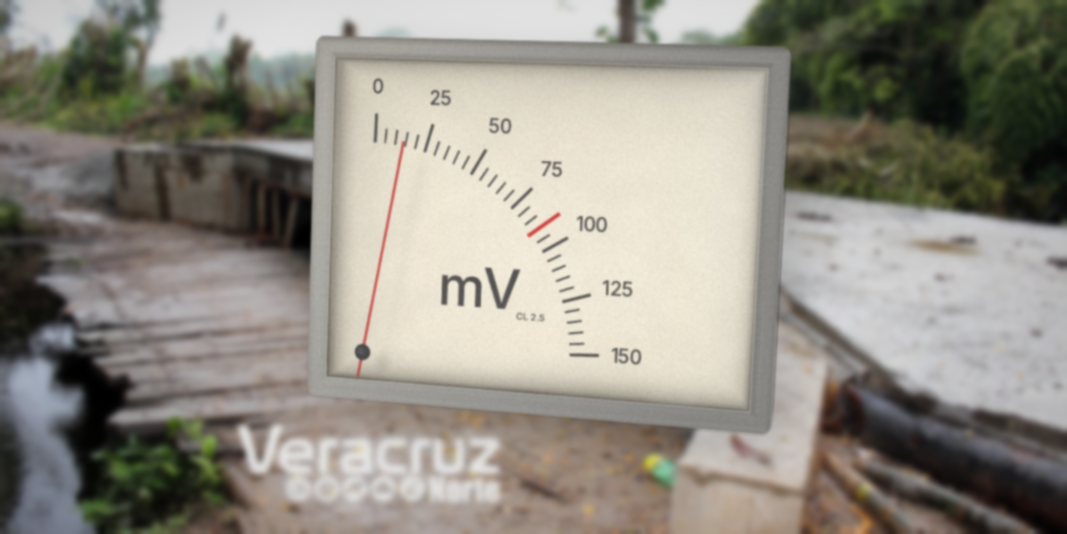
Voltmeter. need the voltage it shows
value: 15 mV
